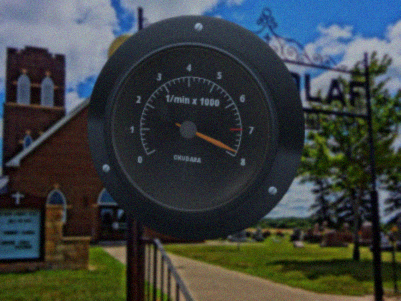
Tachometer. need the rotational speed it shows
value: 7800 rpm
